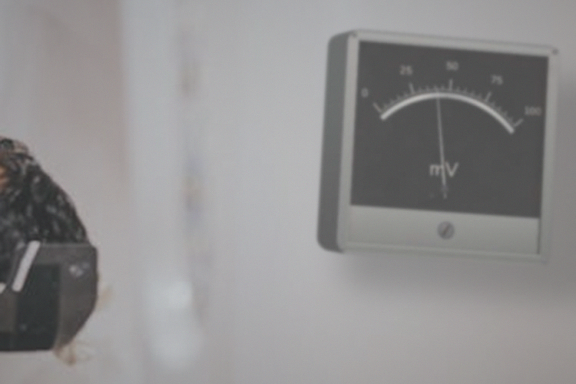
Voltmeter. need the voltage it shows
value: 40 mV
